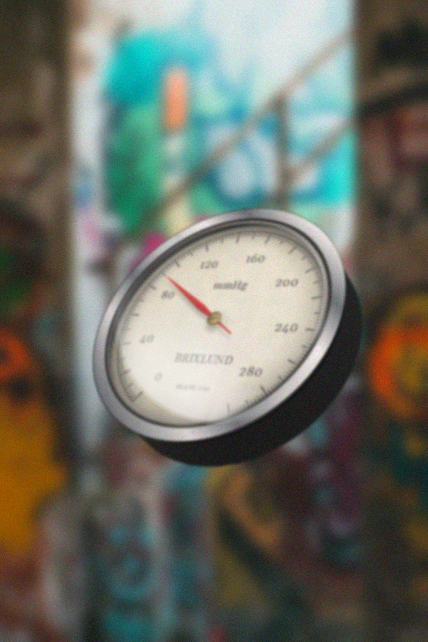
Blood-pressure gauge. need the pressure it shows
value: 90 mmHg
